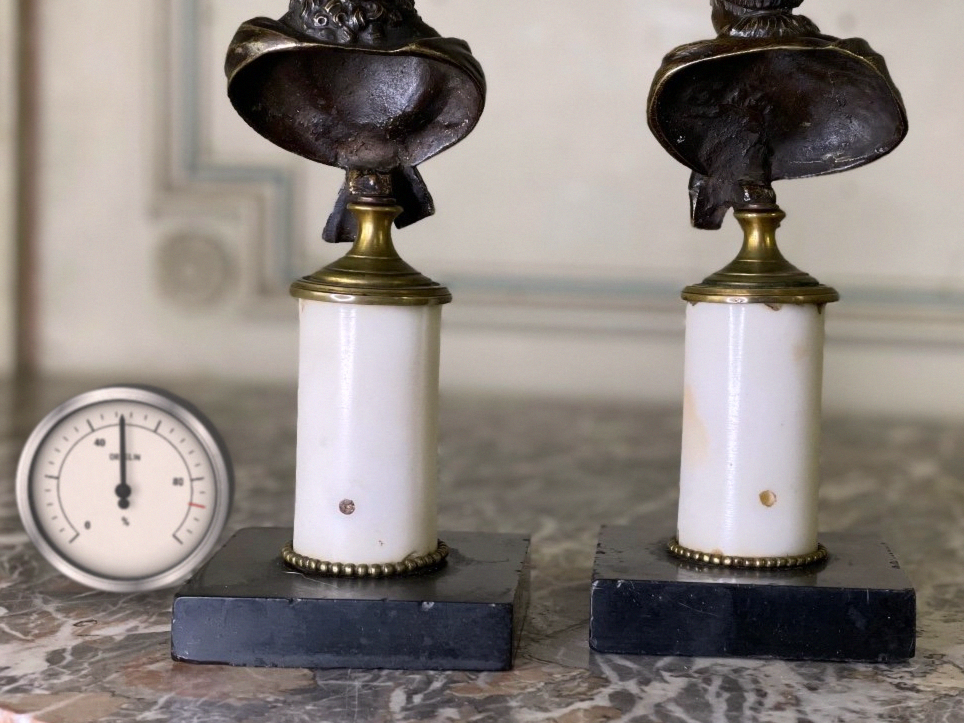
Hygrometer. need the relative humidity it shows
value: 50 %
